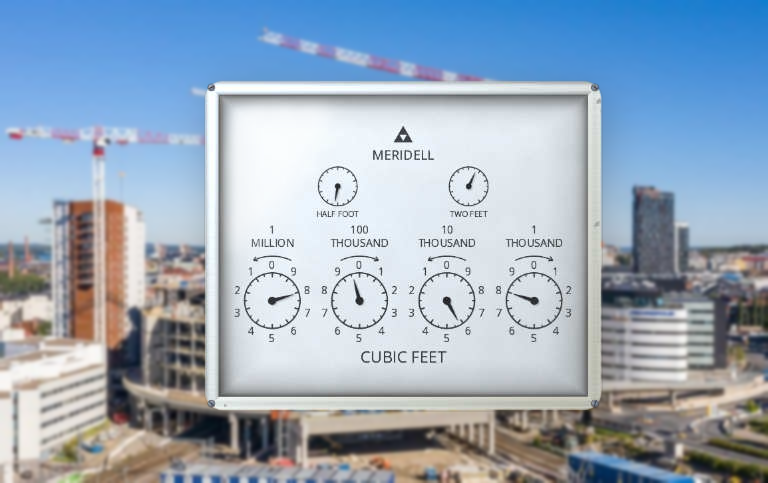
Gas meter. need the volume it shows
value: 795800 ft³
